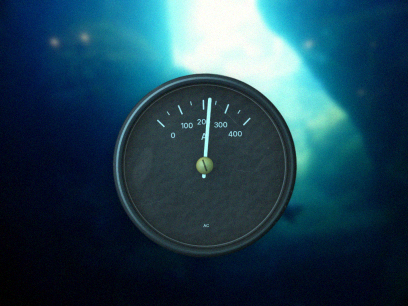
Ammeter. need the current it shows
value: 225 A
